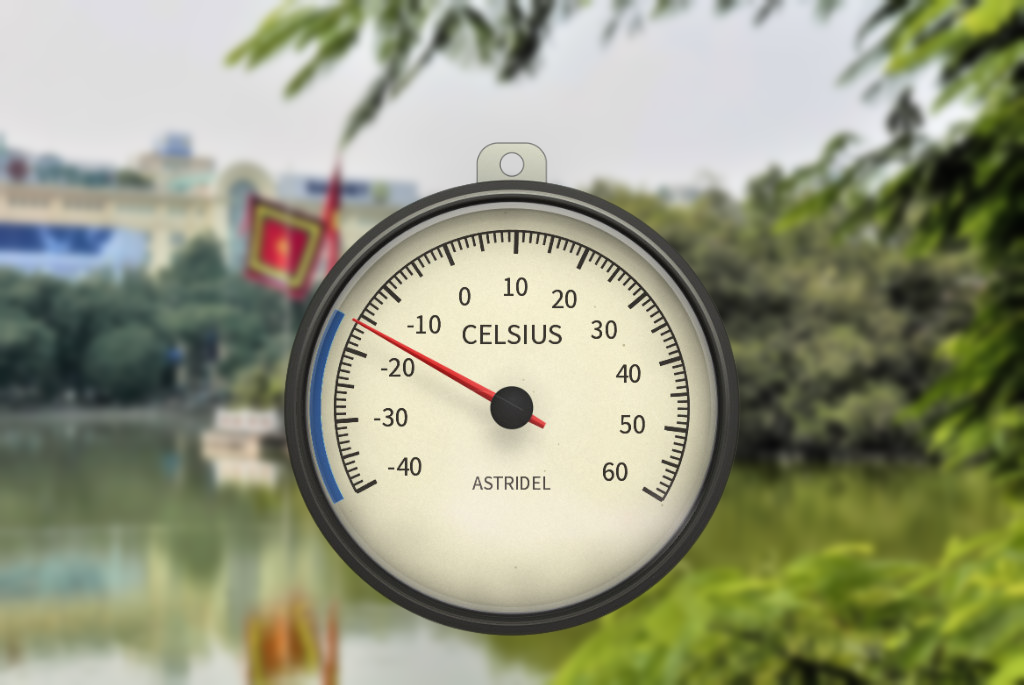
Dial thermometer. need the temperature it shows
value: -16 °C
